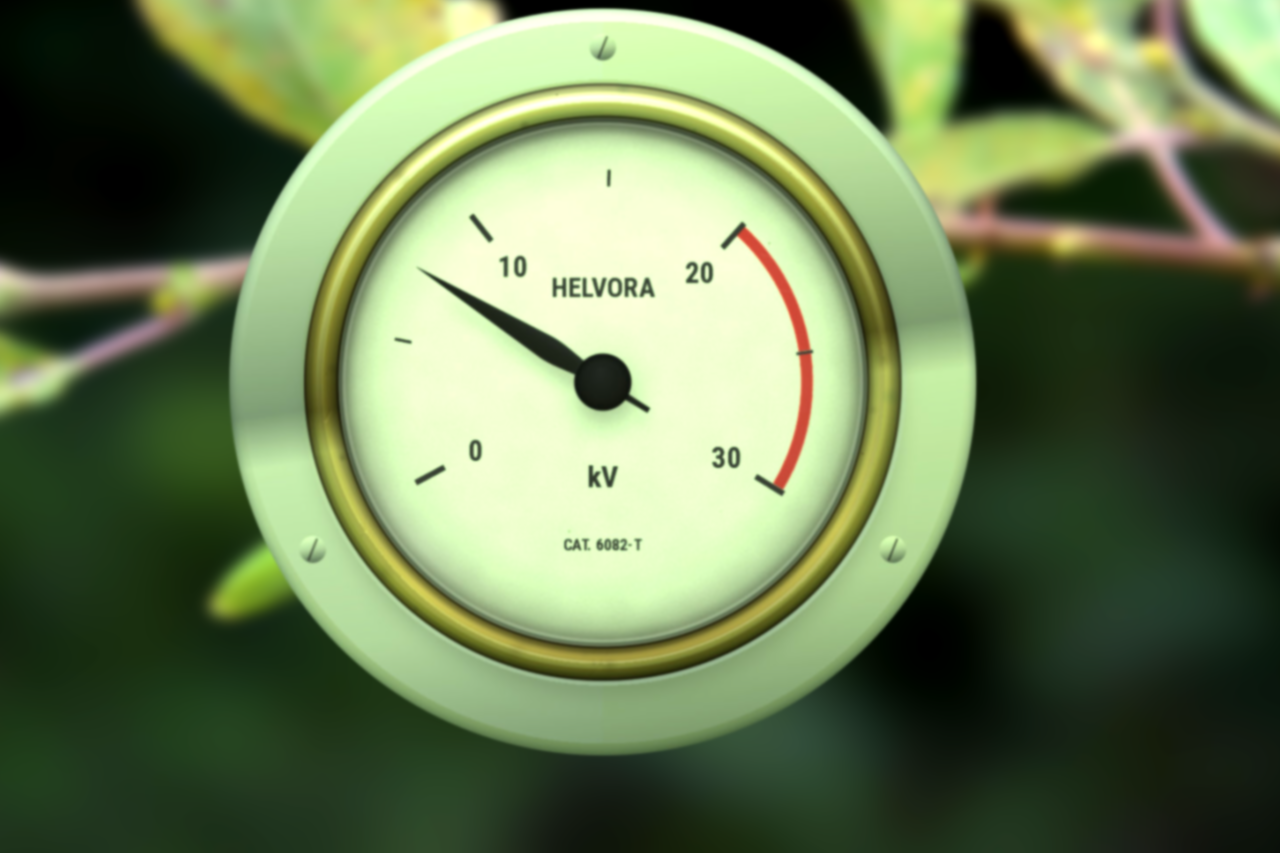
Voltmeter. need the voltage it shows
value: 7.5 kV
